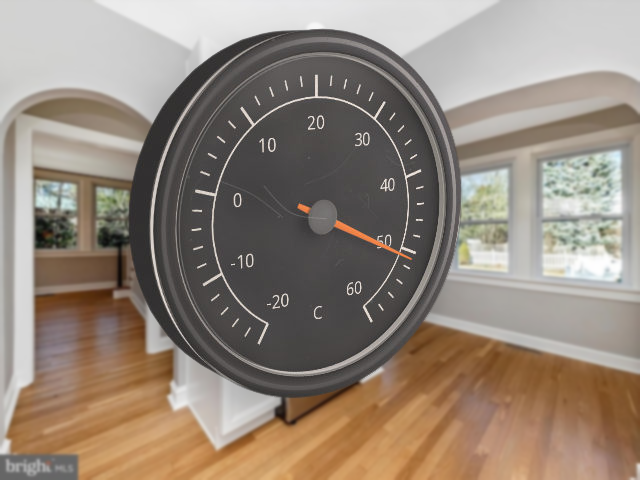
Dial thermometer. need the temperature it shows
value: 51 °C
